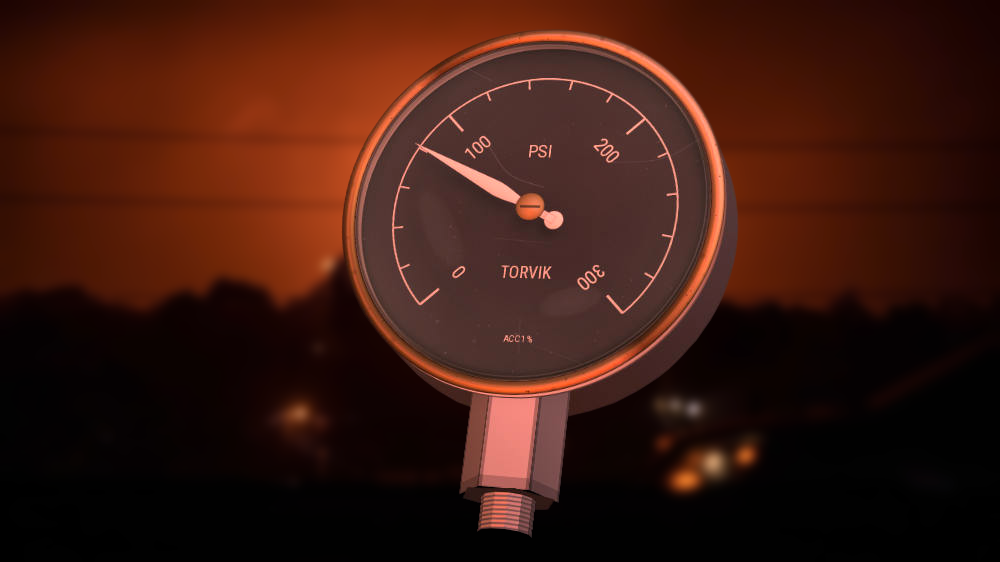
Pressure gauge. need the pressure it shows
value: 80 psi
